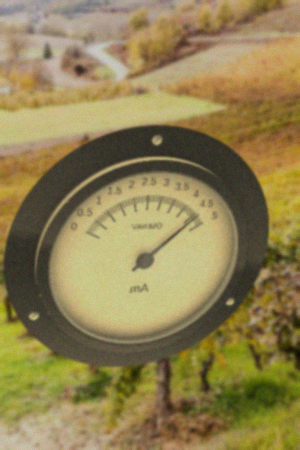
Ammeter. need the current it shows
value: 4.5 mA
